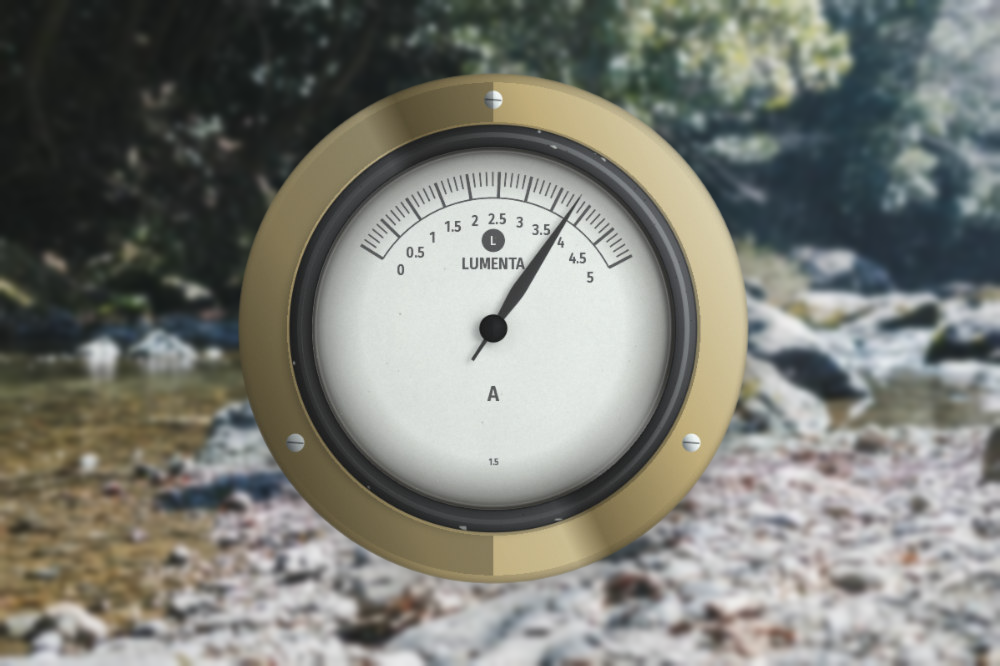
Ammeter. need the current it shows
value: 3.8 A
